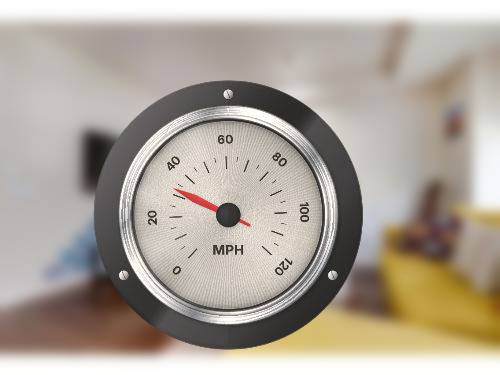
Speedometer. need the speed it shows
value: 32.5 mph
